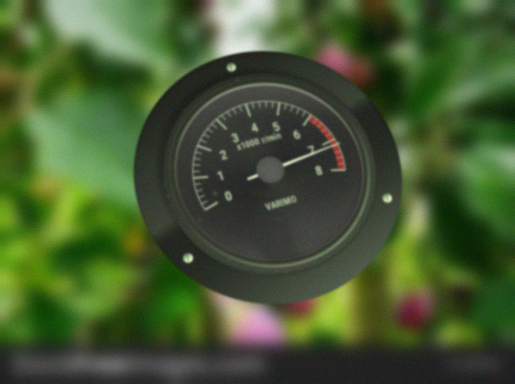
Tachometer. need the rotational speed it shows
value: 7200 rpm
